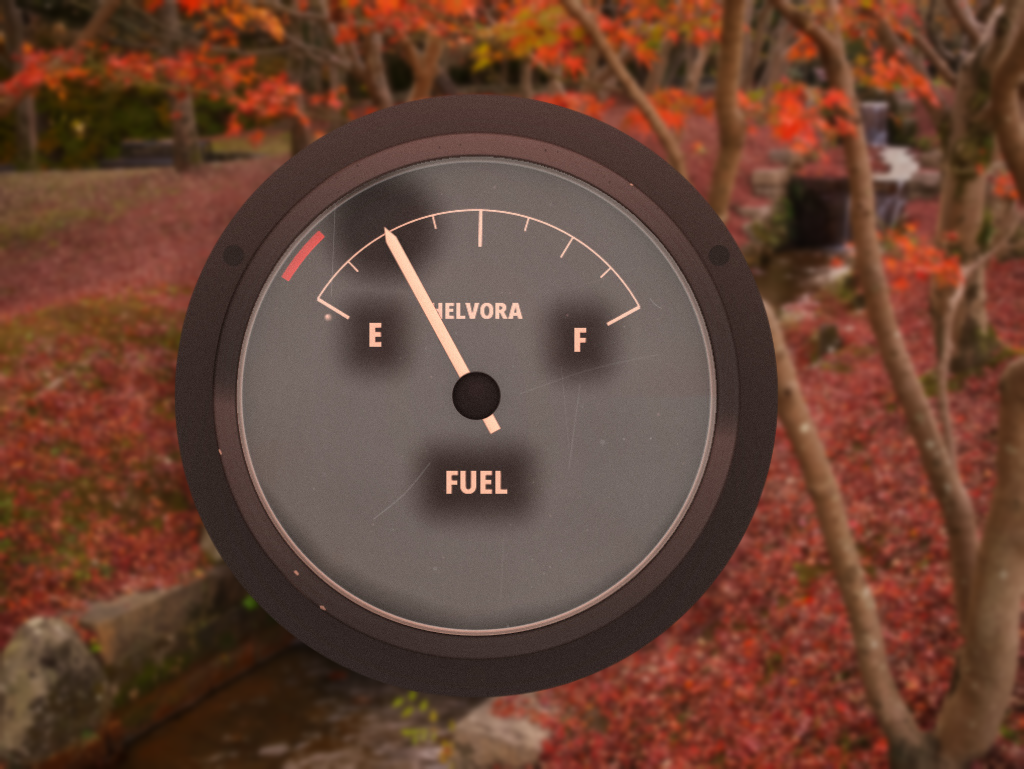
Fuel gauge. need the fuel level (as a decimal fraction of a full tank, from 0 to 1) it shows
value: 0.25
